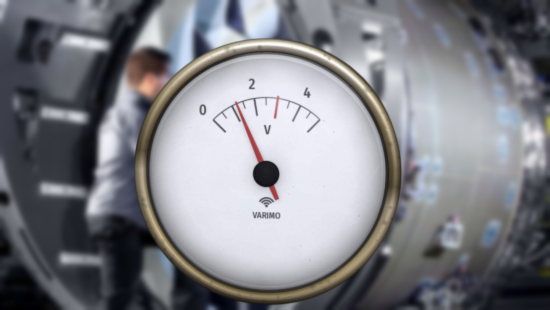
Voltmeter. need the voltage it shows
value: 1.25 V
